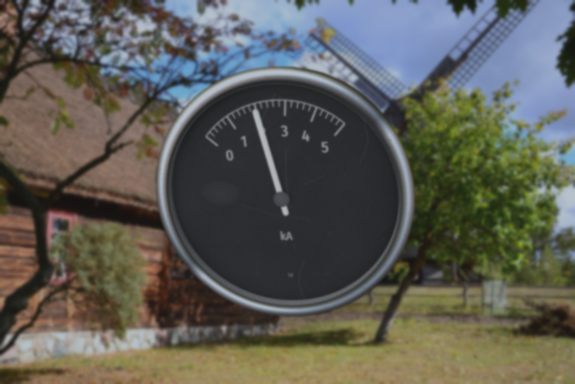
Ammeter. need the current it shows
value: 2 kA
